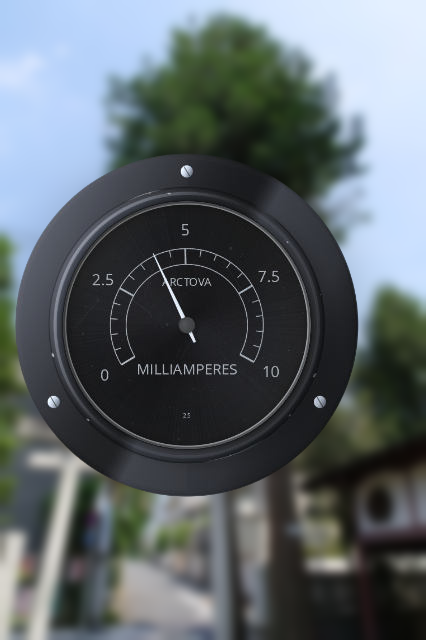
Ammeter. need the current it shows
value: 4 mA
